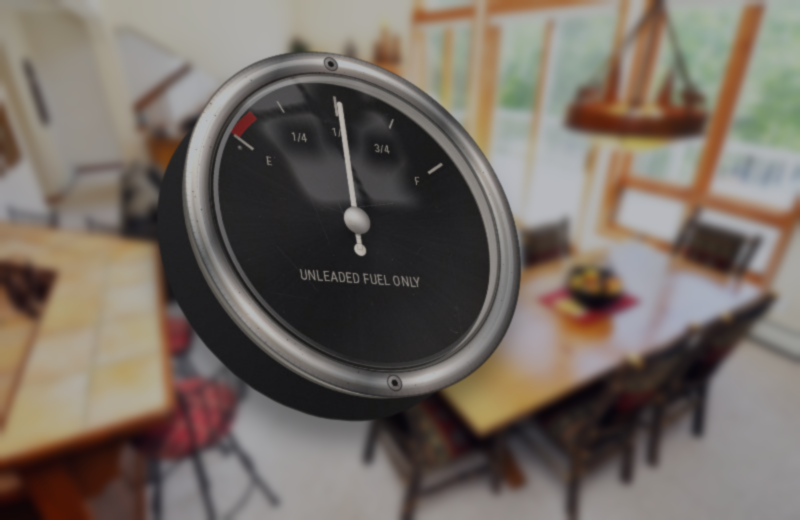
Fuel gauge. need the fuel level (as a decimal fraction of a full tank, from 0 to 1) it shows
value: 0.5
